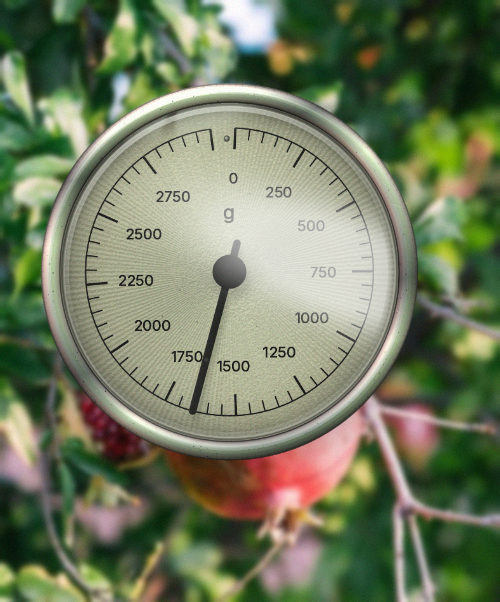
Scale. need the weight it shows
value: 1650 g
